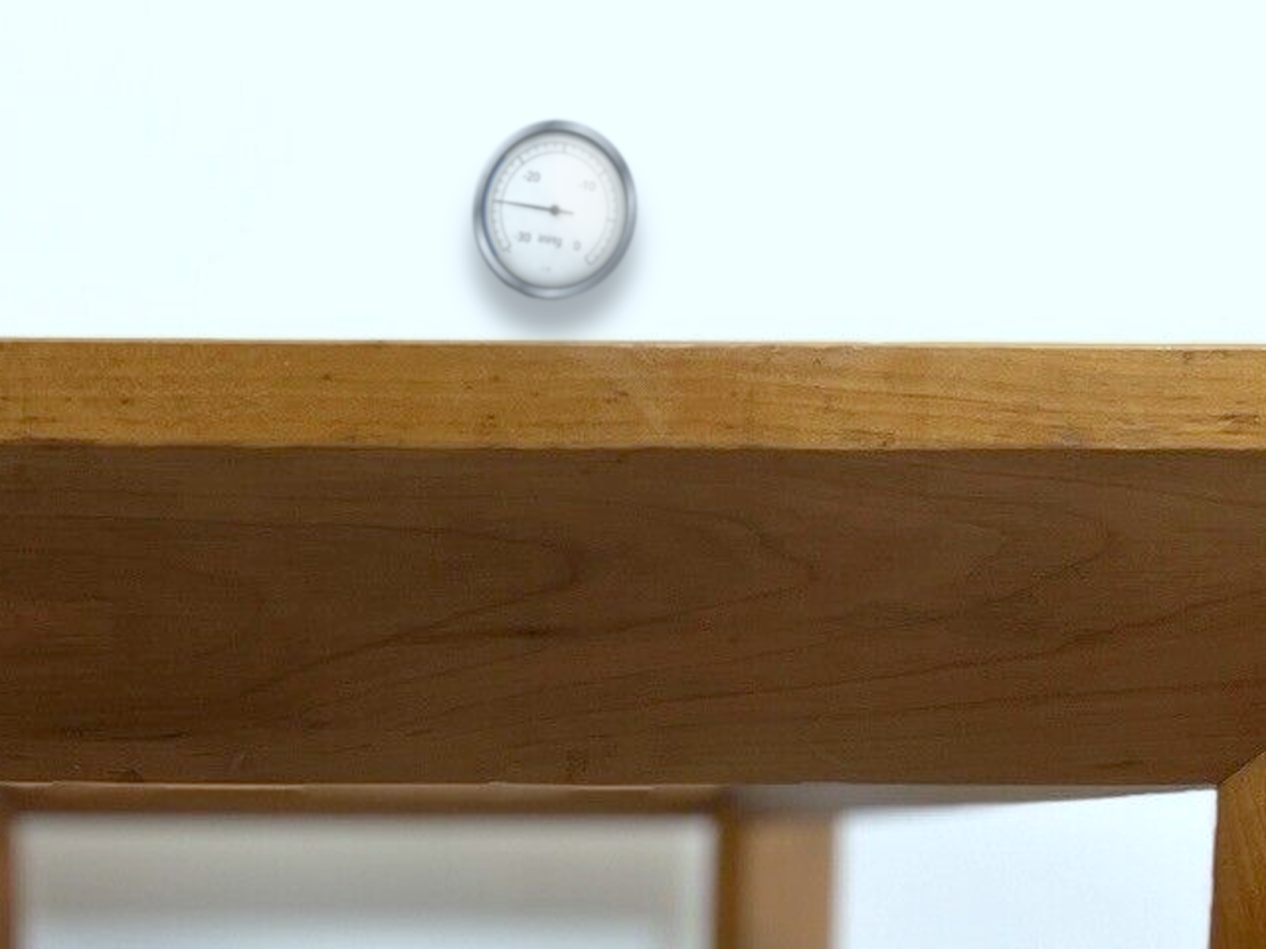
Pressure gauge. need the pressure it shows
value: -25 inHg
